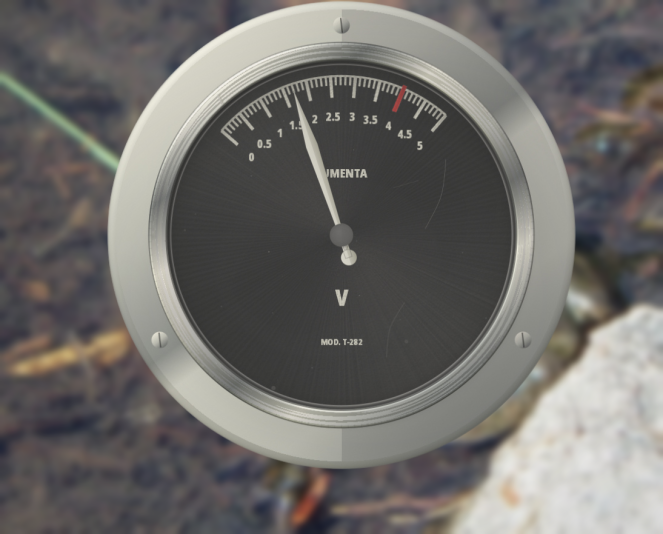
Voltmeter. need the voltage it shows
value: 1.7 V
